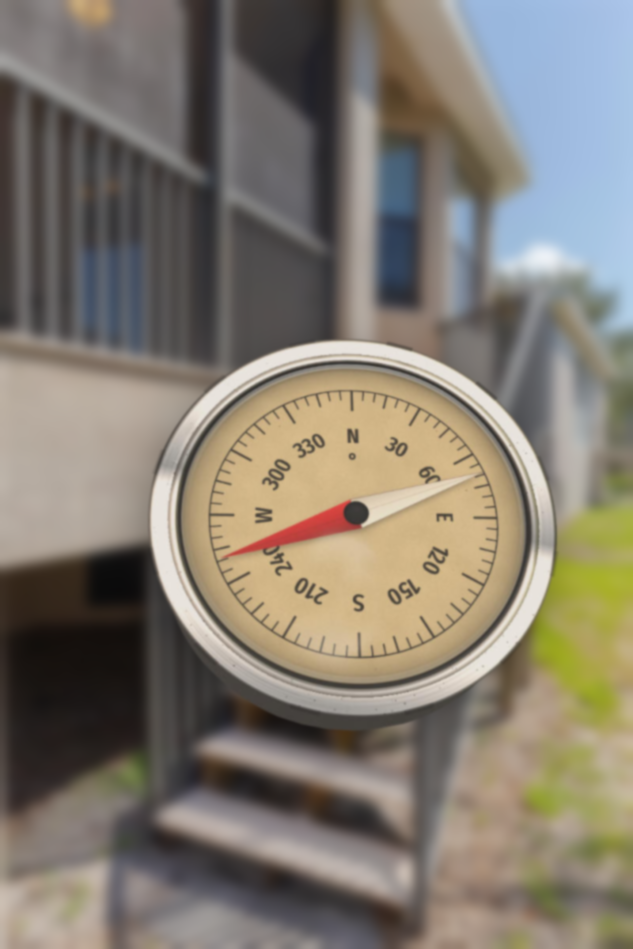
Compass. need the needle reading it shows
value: 250 °
